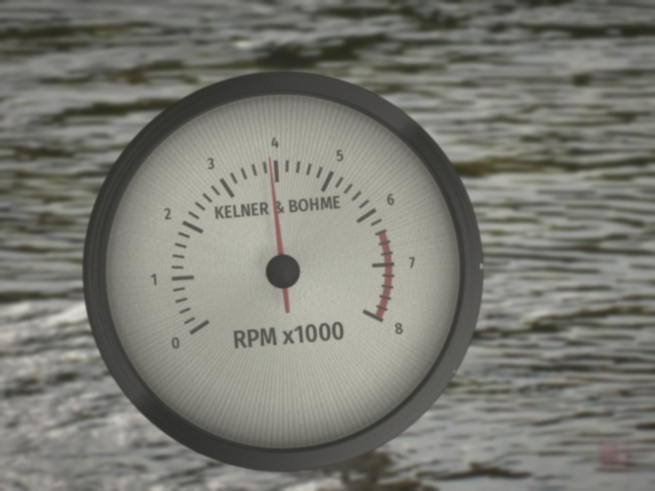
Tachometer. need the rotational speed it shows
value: 3900 rpm
